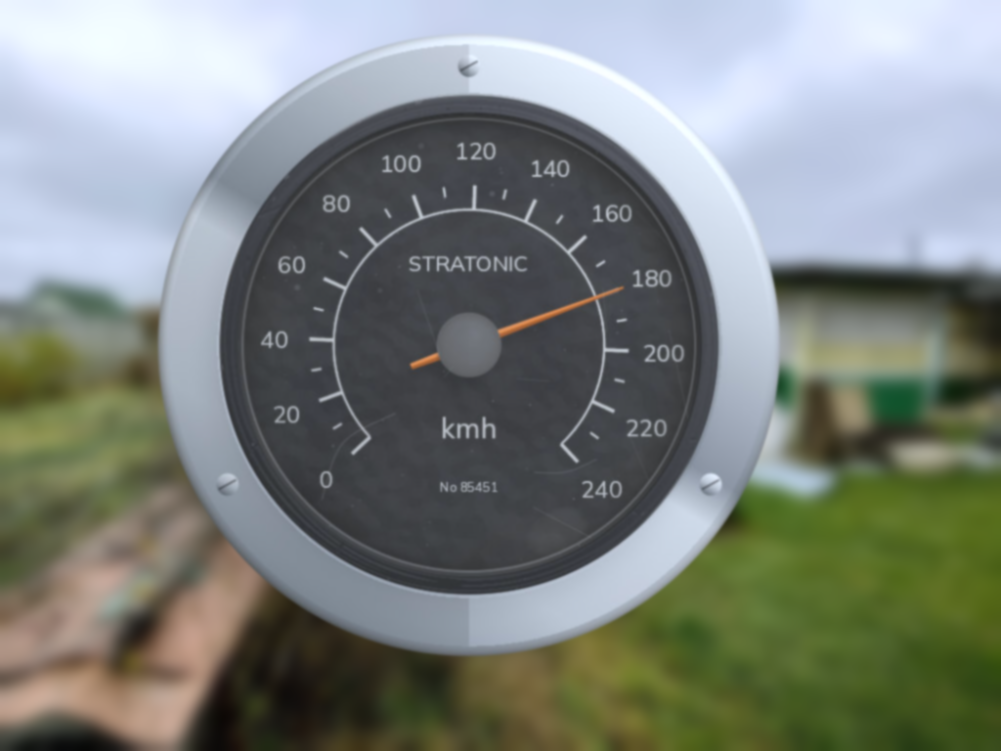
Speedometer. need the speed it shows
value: 180 km/h
